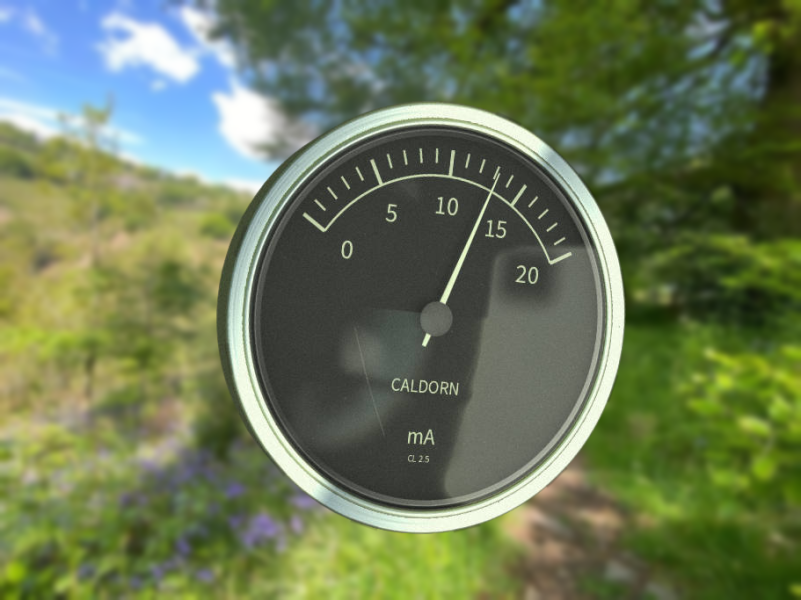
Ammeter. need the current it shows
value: 13 mA
